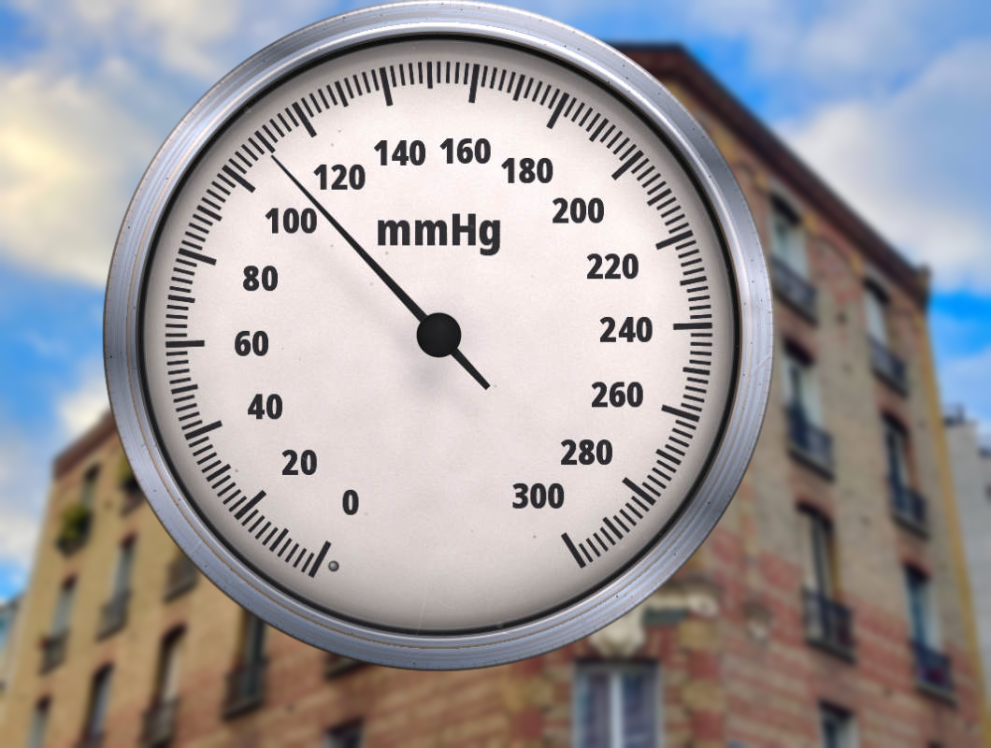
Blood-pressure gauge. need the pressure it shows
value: 109 mmHg
